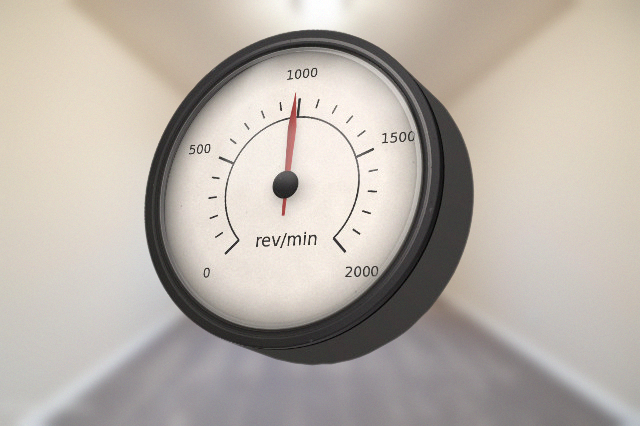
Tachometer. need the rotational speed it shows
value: 1000 rpm
